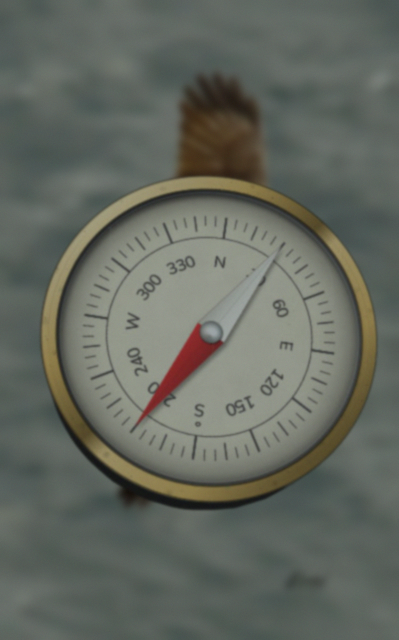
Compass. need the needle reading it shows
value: 210 °
